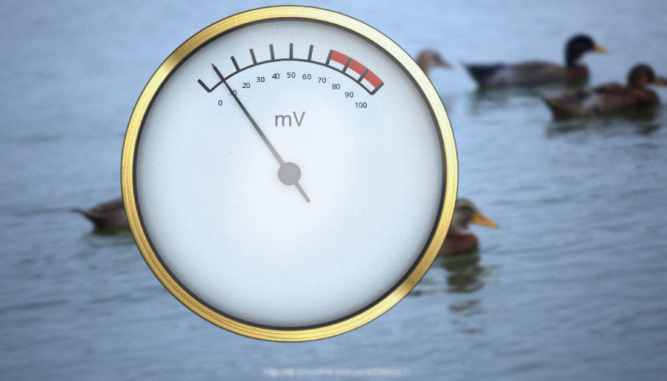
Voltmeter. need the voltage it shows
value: 10 mV
